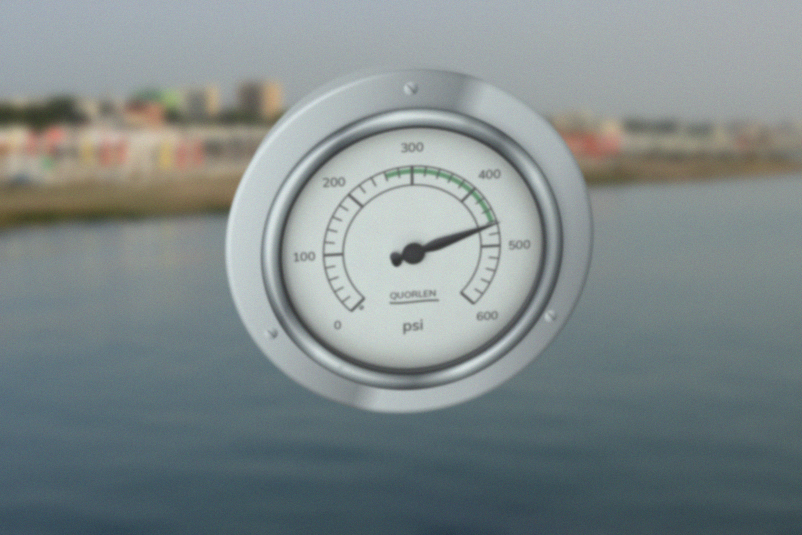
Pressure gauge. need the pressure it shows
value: 460 psi
